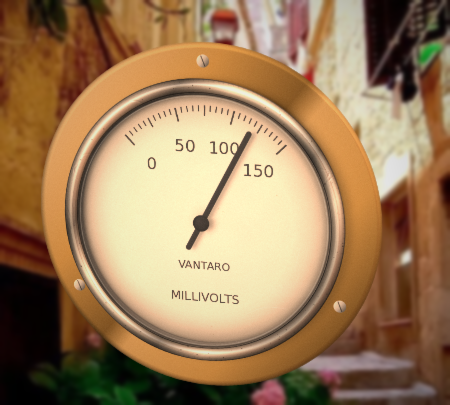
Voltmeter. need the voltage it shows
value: 120 mV
